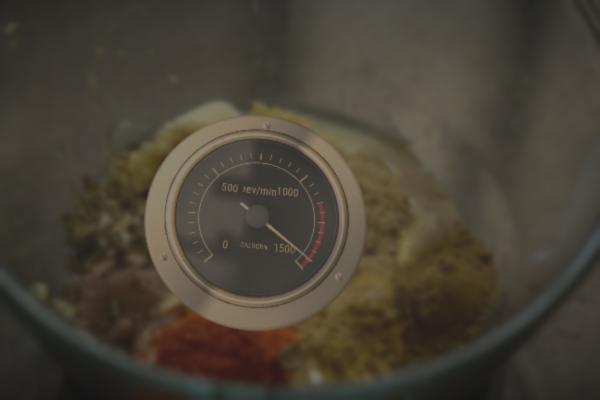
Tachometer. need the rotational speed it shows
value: 1450 rpm
